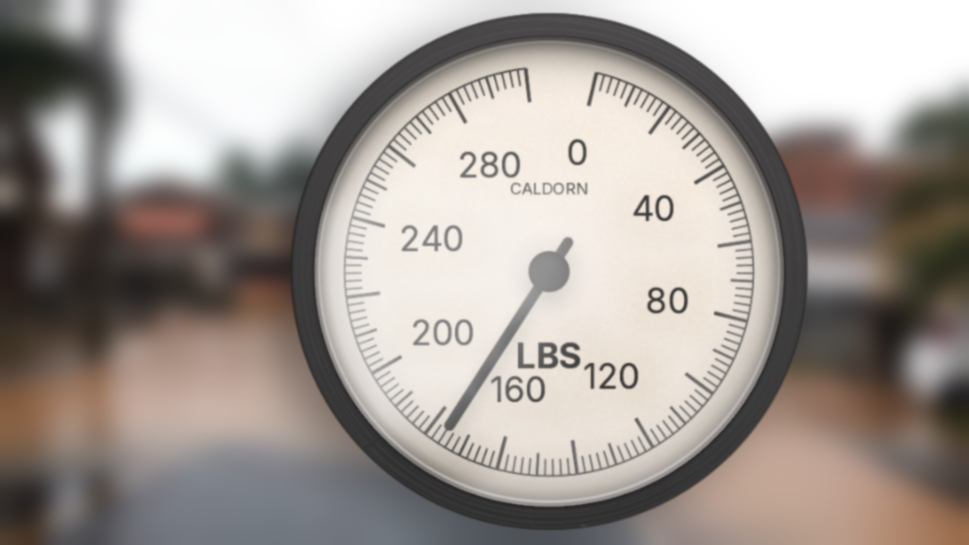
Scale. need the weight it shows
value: 176 lb
